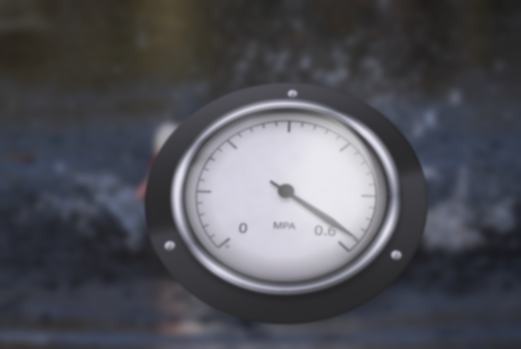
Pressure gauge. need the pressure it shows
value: 0.58 MPa
